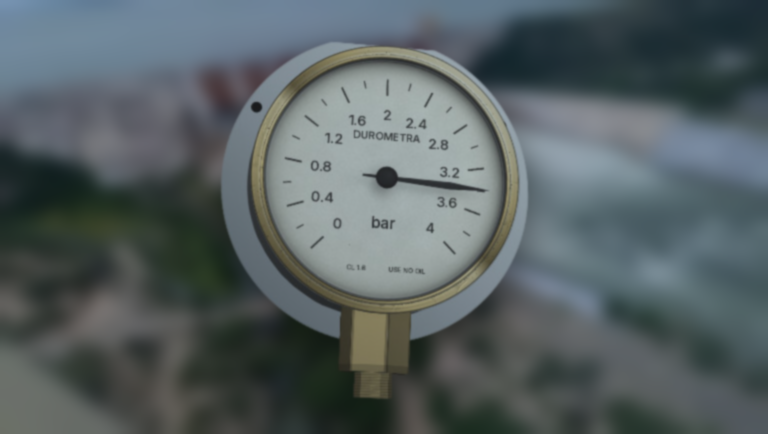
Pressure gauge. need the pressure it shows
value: 3.4 bar
